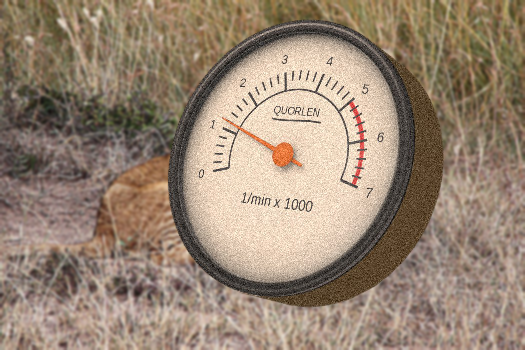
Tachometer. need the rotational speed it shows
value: 1200 rpm
